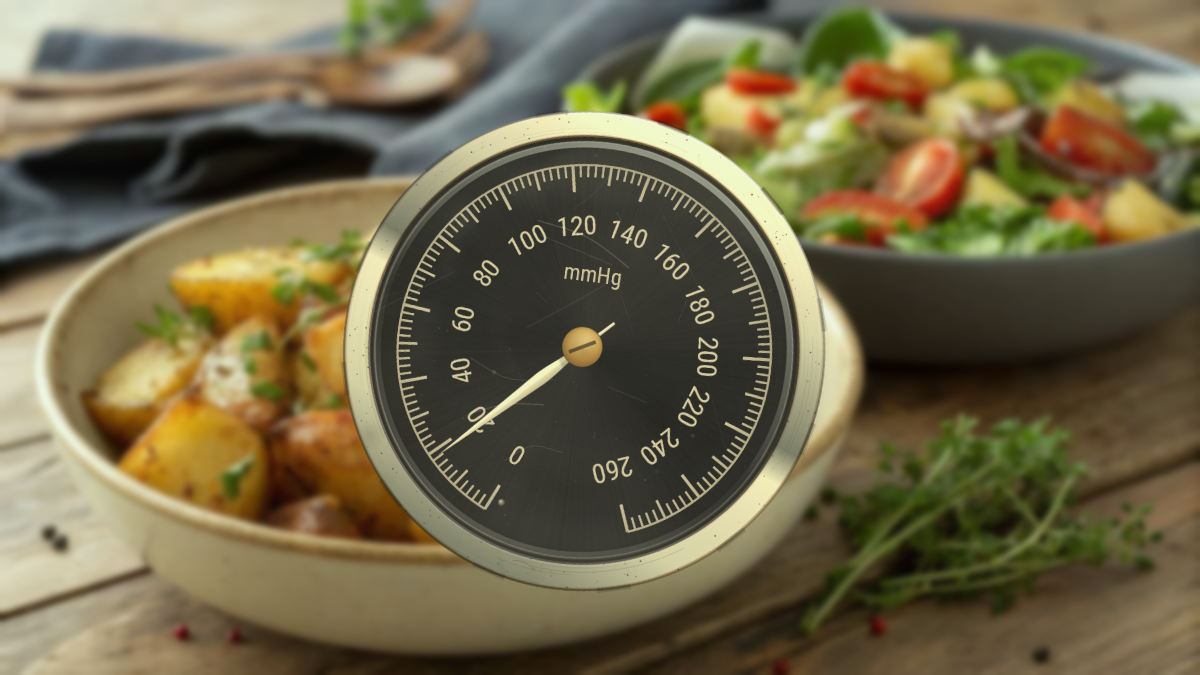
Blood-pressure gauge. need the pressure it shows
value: 18 mmHg
